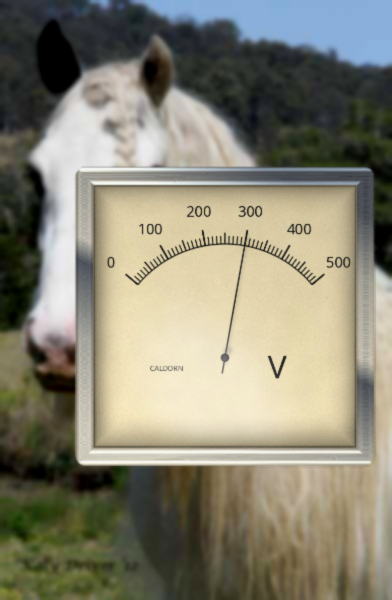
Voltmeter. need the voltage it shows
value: 300 V
